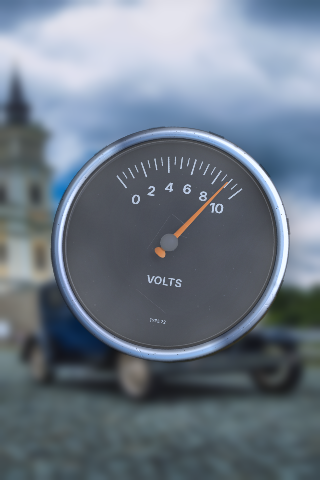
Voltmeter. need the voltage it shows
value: 9 V
